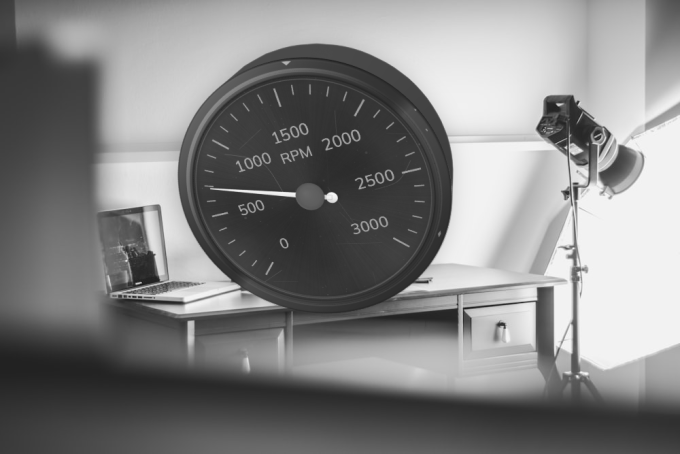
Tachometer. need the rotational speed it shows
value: 700 rpm
